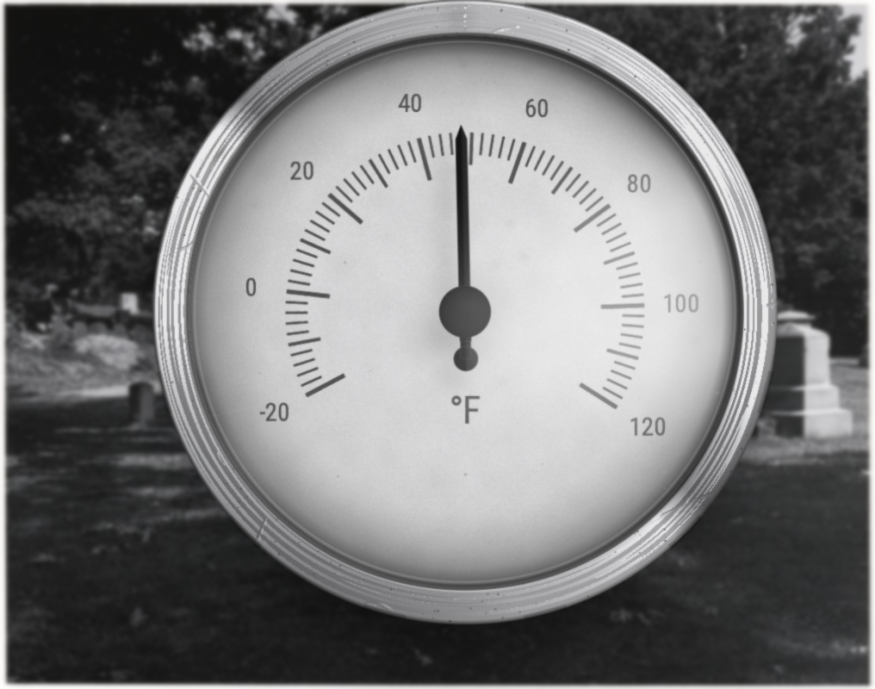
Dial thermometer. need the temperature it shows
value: 48 °F
